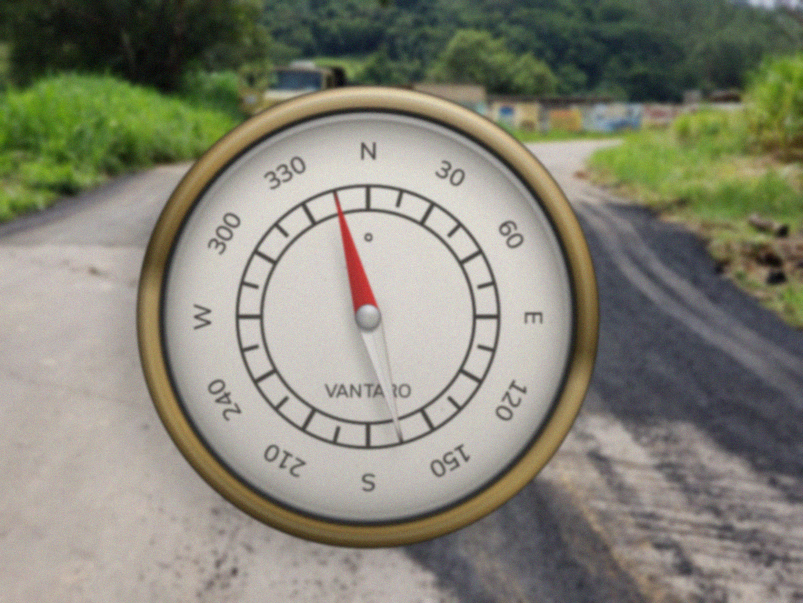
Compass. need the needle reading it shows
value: 345 °
